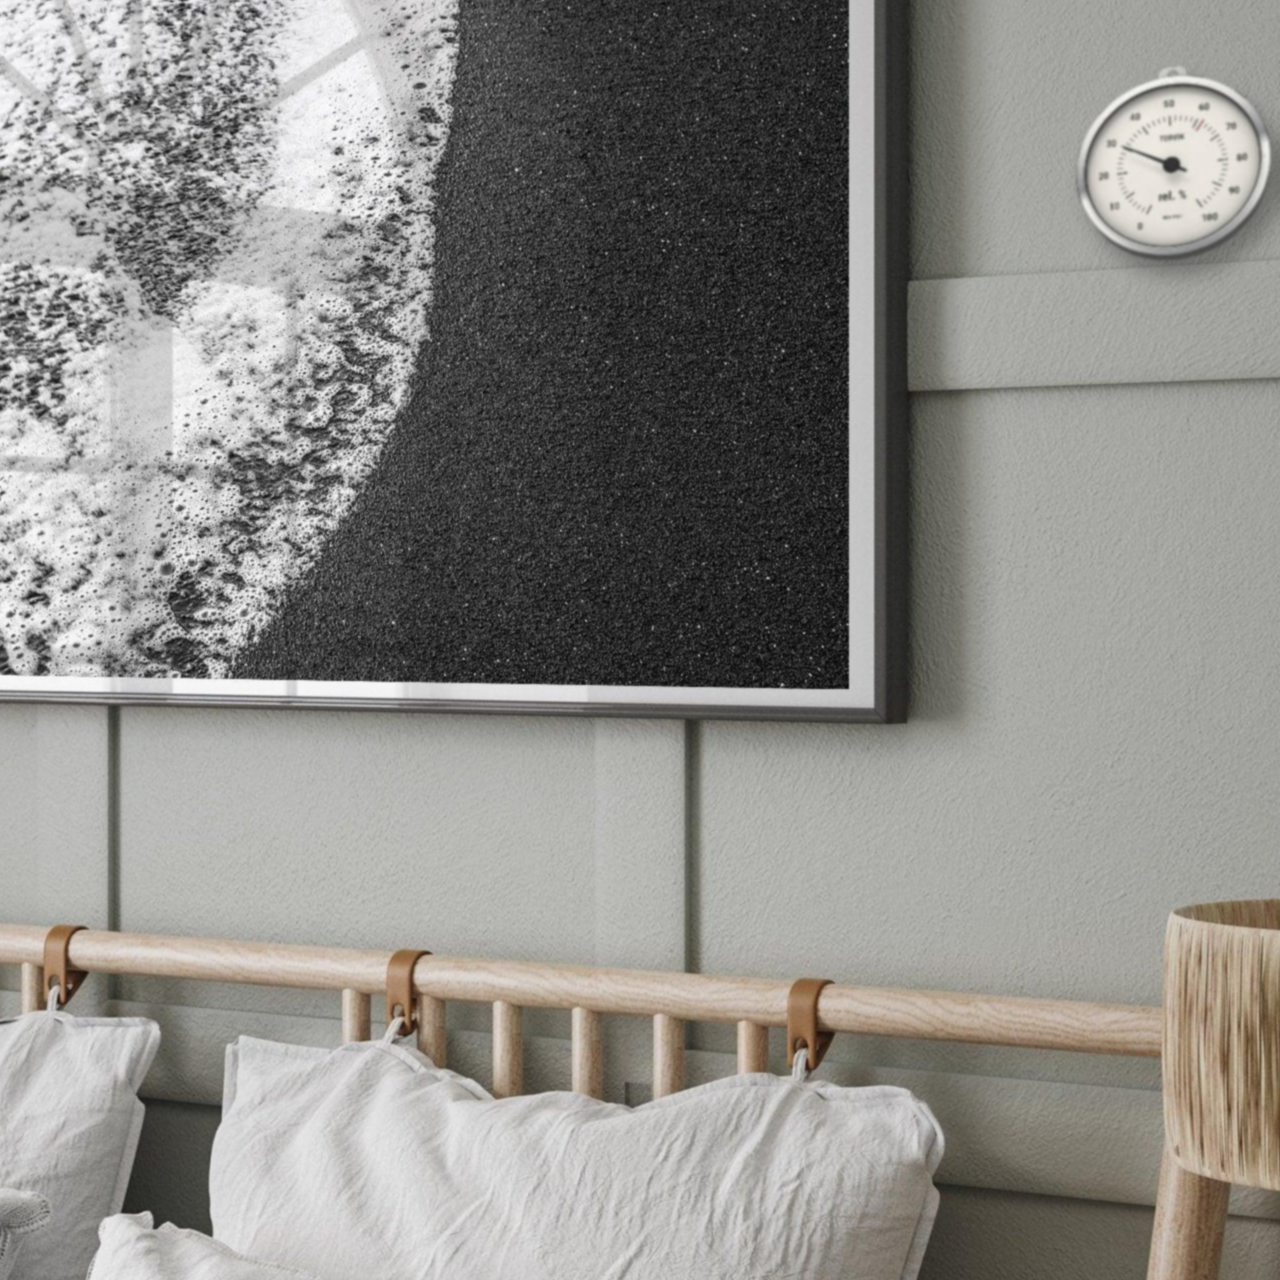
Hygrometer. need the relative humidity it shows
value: 30 %
